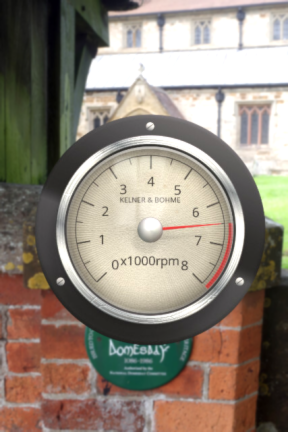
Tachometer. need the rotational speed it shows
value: 6500 rpm
